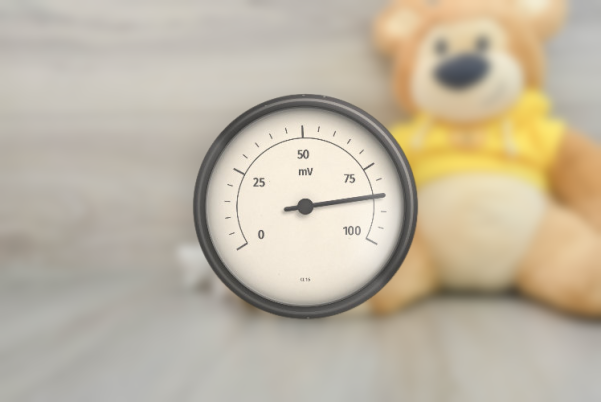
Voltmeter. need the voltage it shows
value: 85 mV
